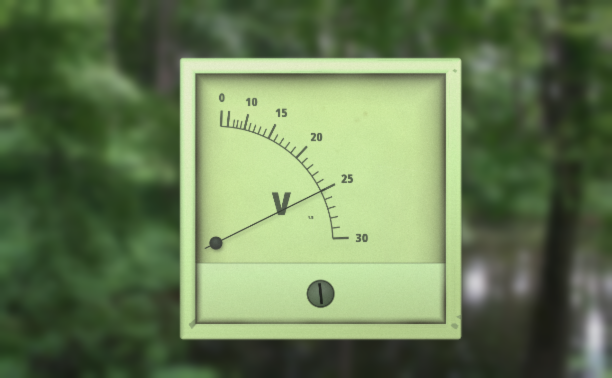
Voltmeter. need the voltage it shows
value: 25 V
